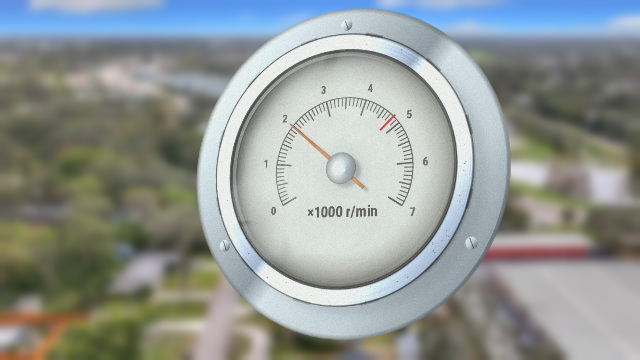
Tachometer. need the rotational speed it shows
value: 2000 rpm
